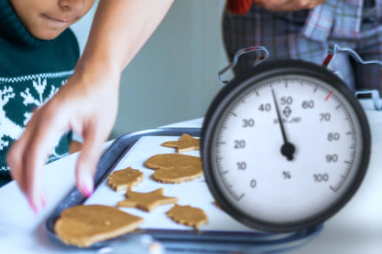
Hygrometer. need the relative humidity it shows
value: 45 %
